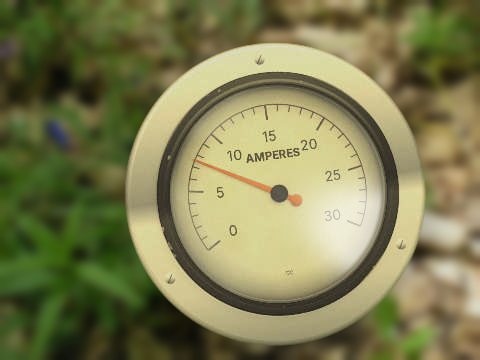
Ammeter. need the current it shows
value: 7.5 A
